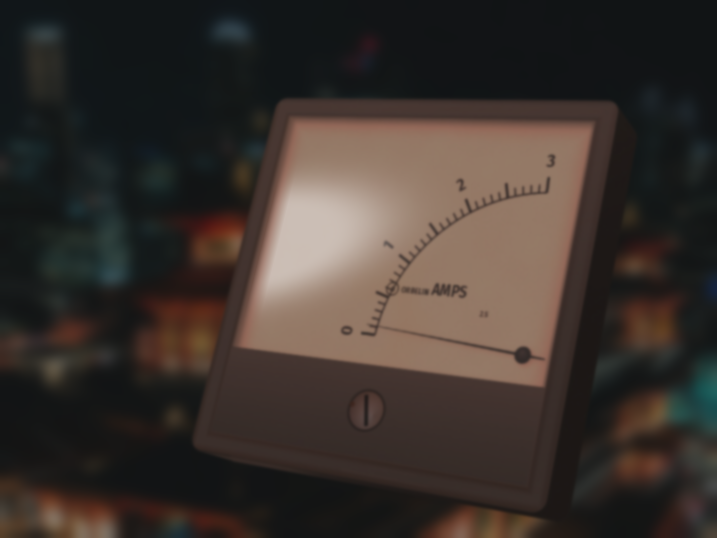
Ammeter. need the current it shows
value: 0.1 A
